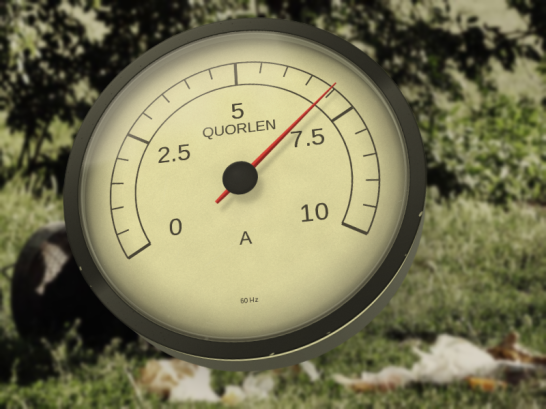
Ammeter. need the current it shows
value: 7 A
